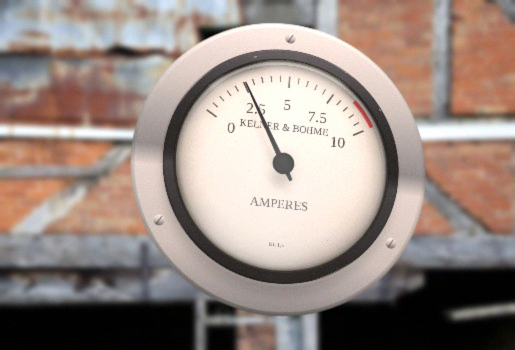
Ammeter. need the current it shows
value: 2.5 A
